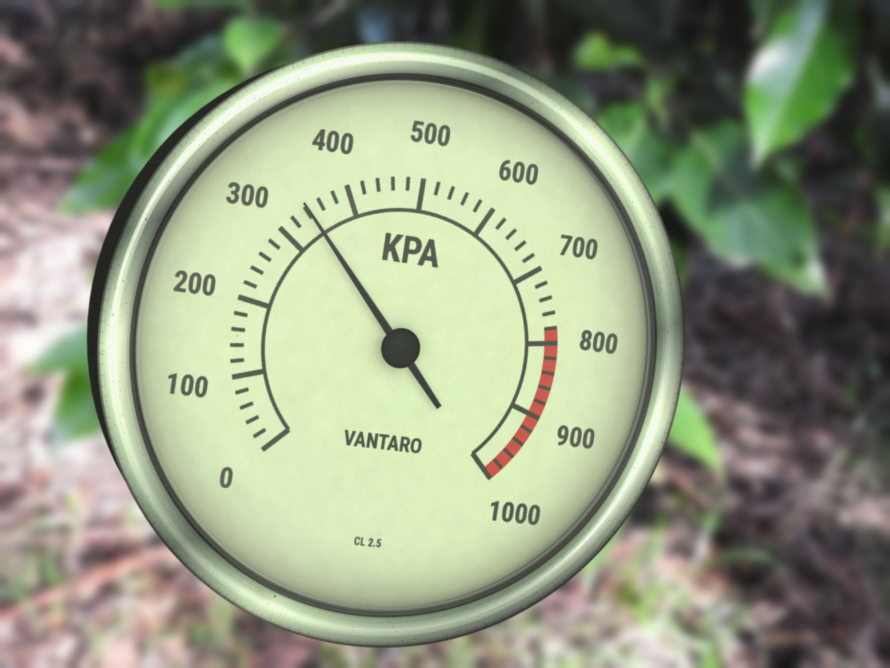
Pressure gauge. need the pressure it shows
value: 340 kPa
